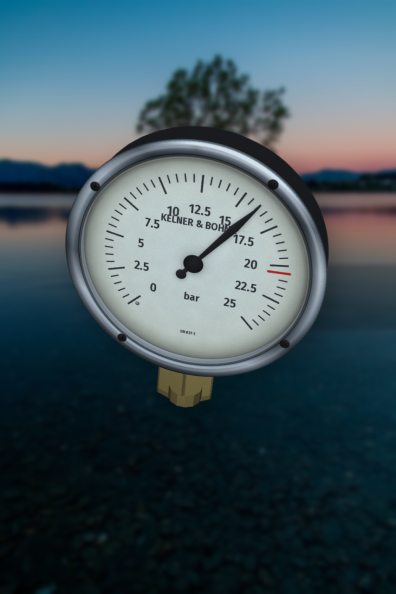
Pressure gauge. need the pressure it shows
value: 16 bar
